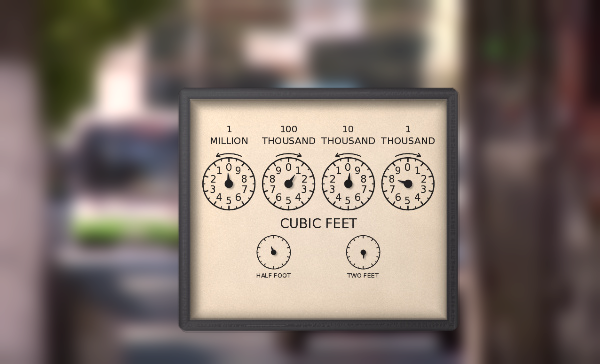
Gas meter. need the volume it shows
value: 9800 ft³
